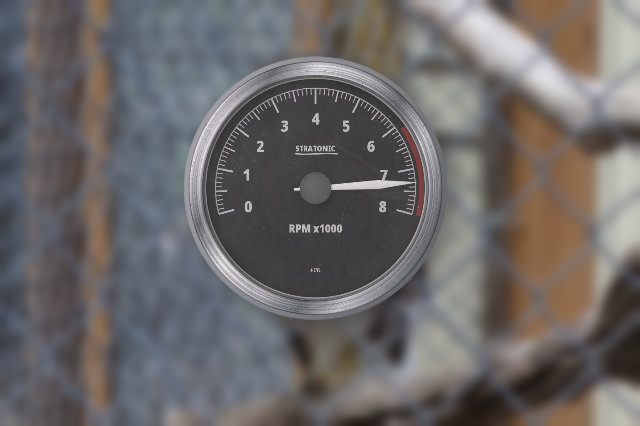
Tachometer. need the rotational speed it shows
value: 7300 rpm
